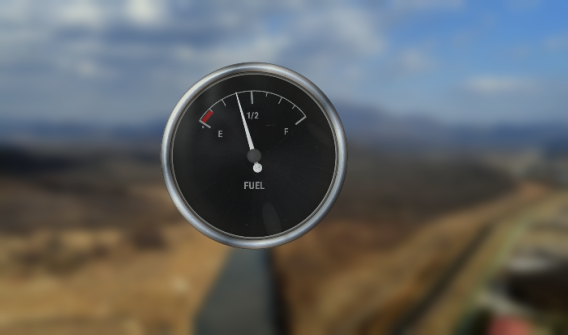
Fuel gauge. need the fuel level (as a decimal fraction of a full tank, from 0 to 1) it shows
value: 0.375
